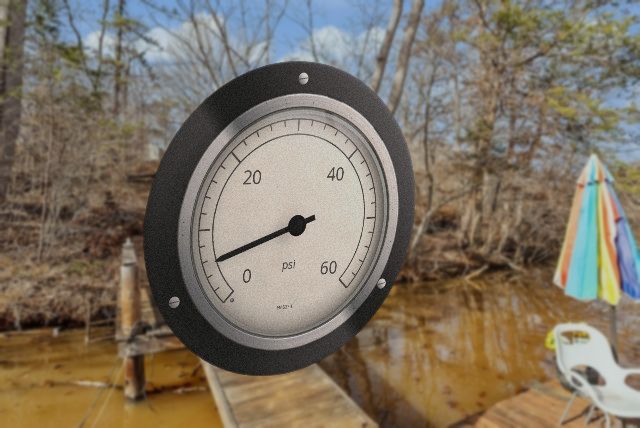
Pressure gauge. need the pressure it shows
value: 6 psi
